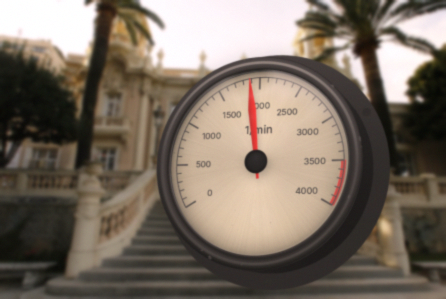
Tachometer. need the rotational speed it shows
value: 1900 rpm
